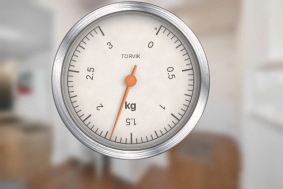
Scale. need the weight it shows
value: 1.7 kg
